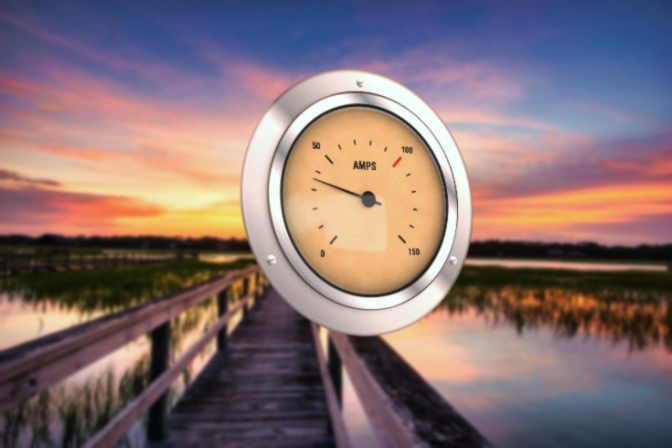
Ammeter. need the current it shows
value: 35 A
